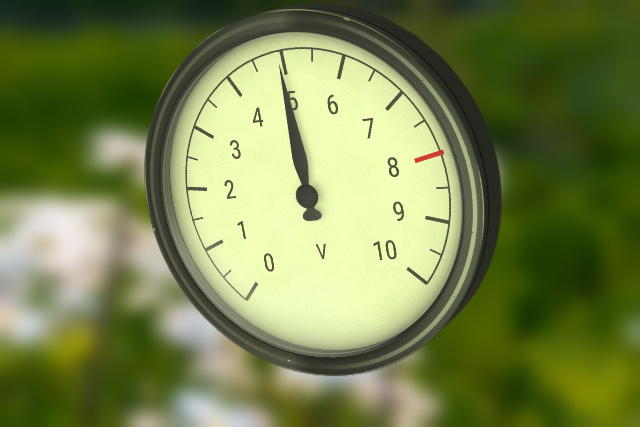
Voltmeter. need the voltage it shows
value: 5 V
